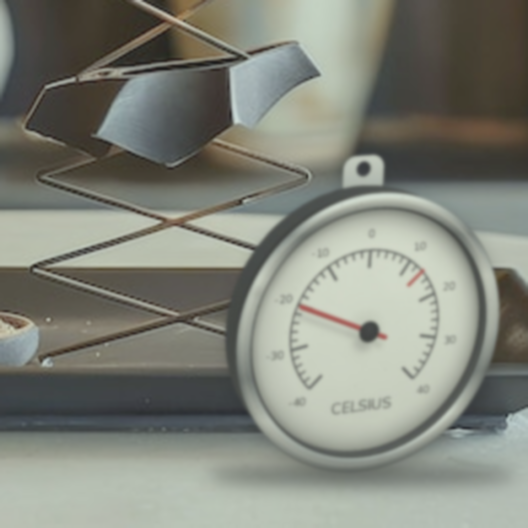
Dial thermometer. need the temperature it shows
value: -20 °C
